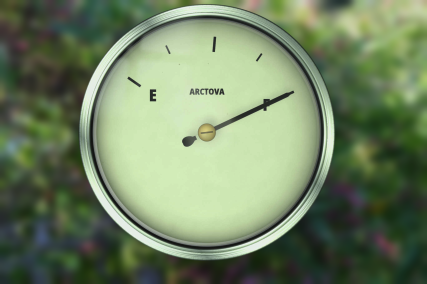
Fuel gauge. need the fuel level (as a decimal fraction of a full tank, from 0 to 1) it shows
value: 1
